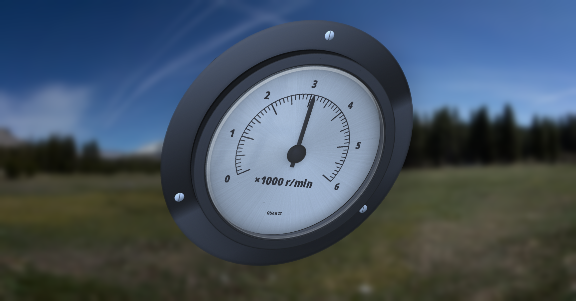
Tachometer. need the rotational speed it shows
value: 3000 rpm
